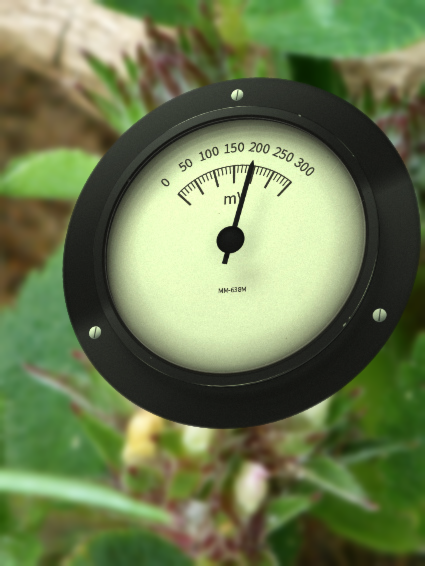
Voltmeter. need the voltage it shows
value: 200 mV
